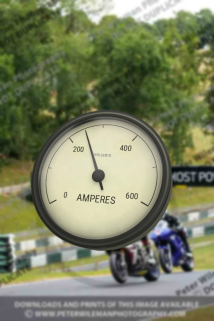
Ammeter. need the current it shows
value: 250 A
